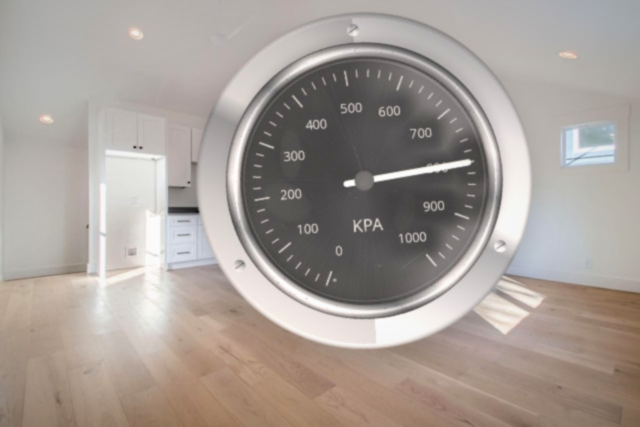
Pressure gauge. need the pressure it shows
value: 800 kPa
